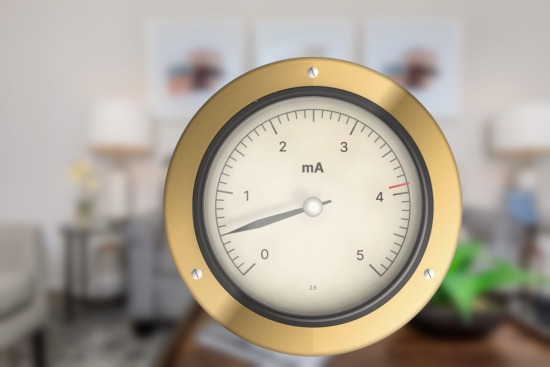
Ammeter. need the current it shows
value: 0.5 mA
